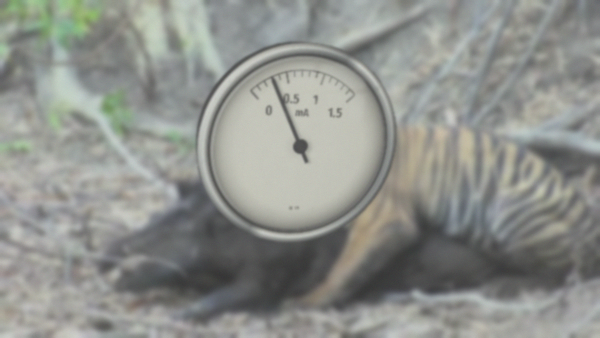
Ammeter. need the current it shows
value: 0.3 mA
